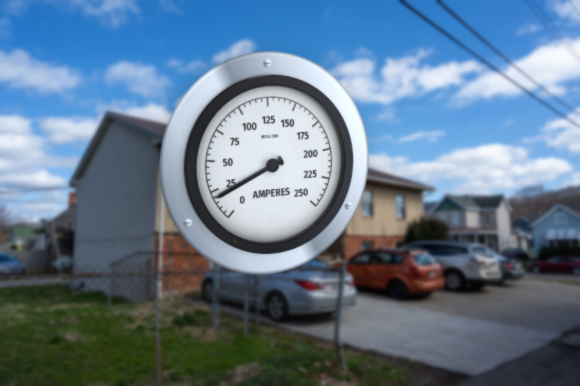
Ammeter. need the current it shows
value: 20 A
